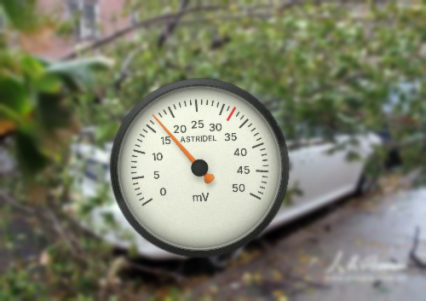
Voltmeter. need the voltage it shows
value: 17 mV
